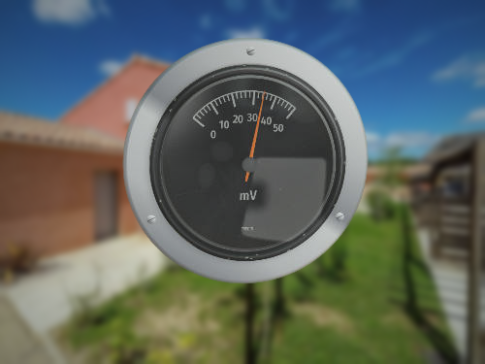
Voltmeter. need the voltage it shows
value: 34 mV
